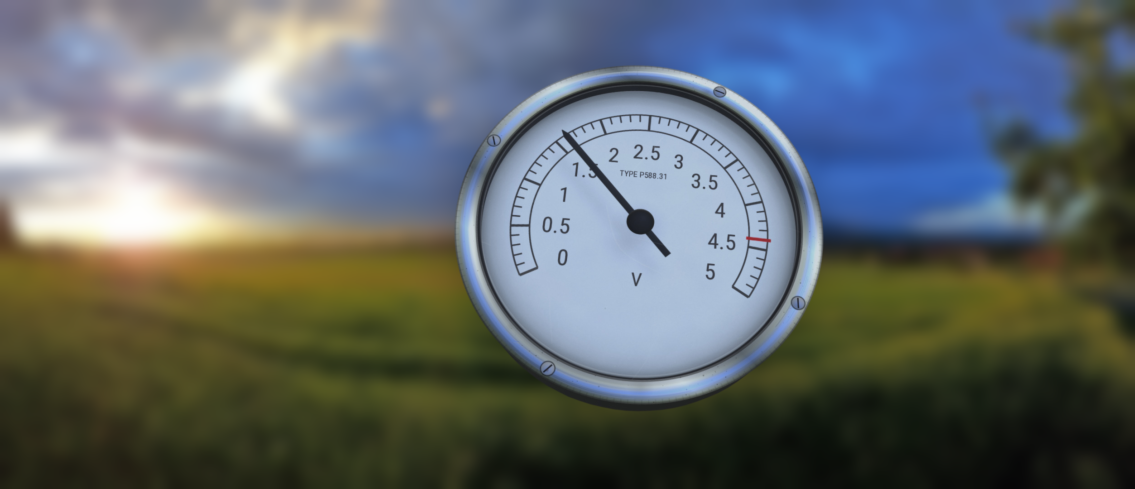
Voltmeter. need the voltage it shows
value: 1.6 V
